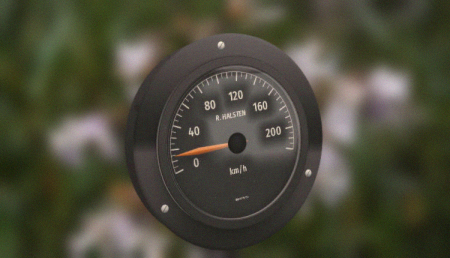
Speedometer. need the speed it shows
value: 15 km/h
